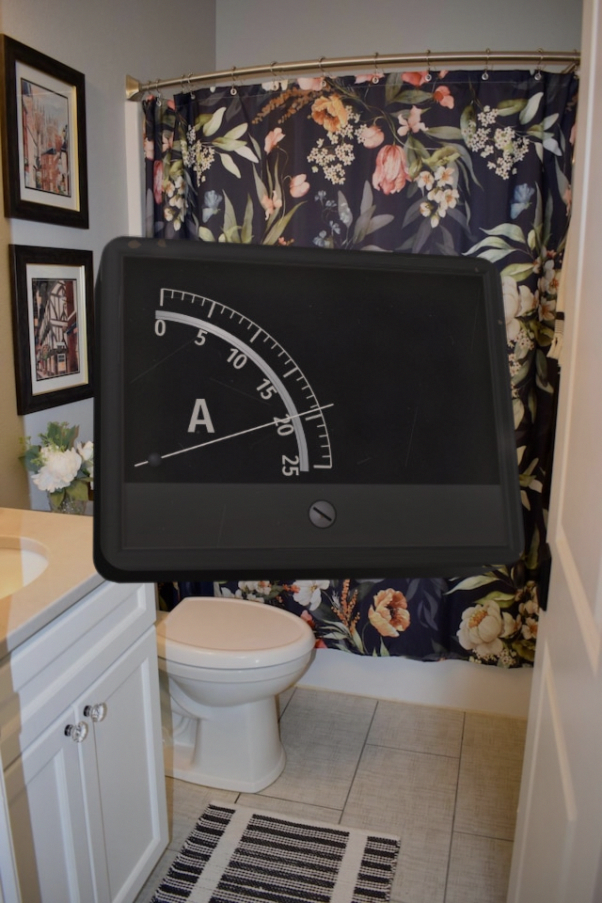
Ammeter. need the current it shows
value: 19.5 A
